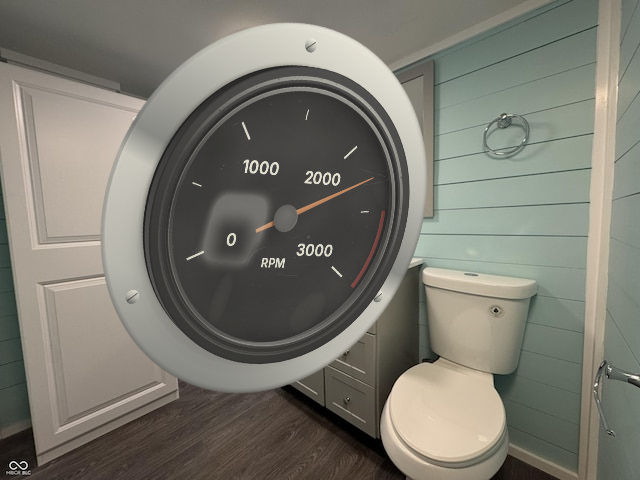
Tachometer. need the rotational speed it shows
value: 2250 rpm
